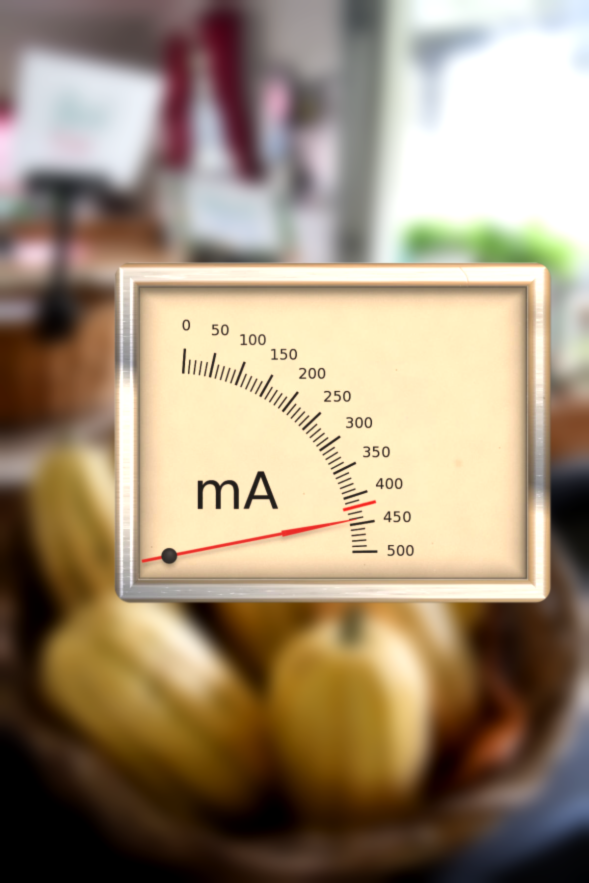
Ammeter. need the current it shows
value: 440 mA
